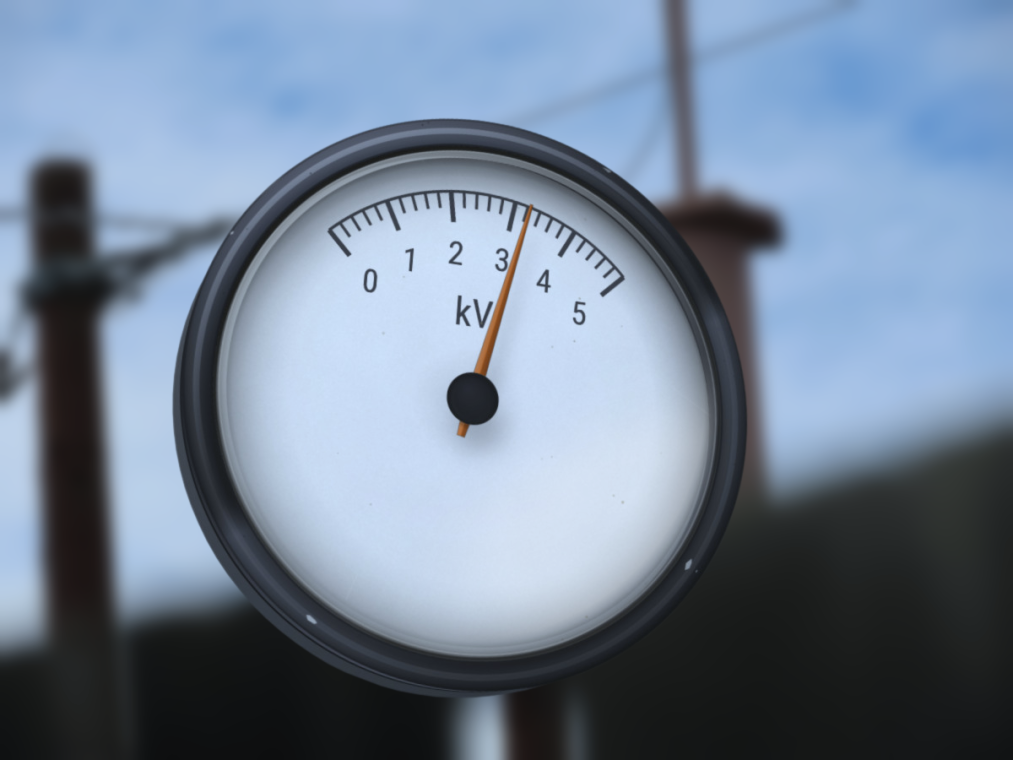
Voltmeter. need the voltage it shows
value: 3.2 kV
